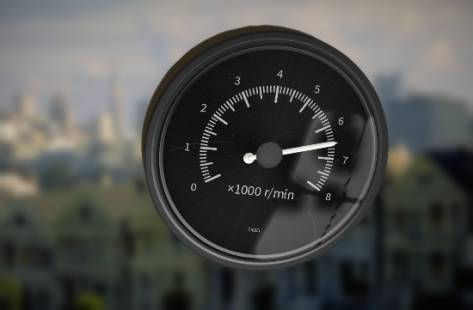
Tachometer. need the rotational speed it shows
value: 6500 rpm
